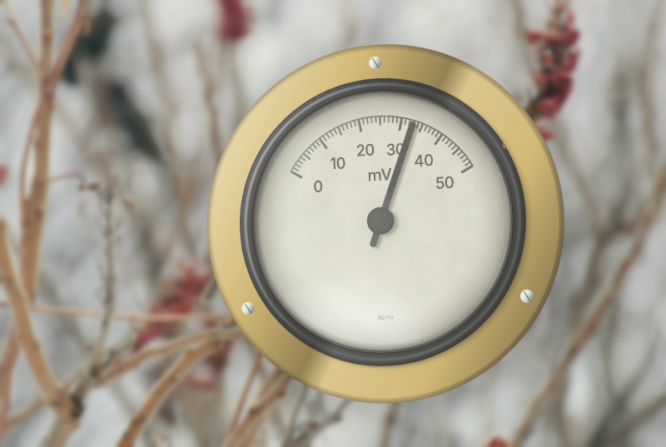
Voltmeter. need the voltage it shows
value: 33 mV
